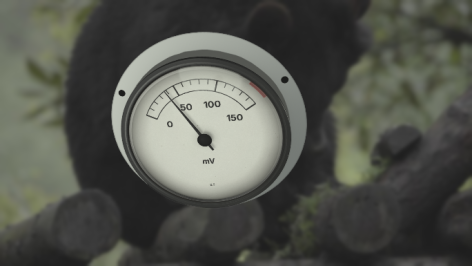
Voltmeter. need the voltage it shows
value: 40 mV
